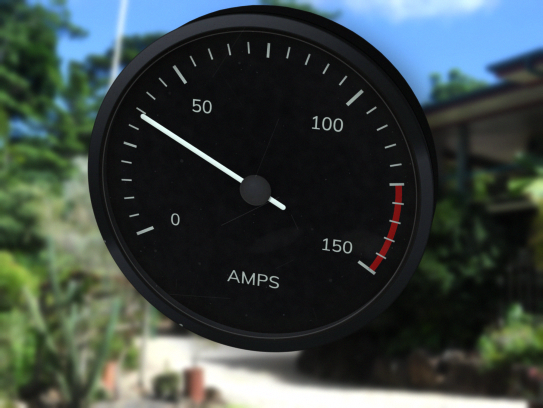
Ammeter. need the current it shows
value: 35 A
